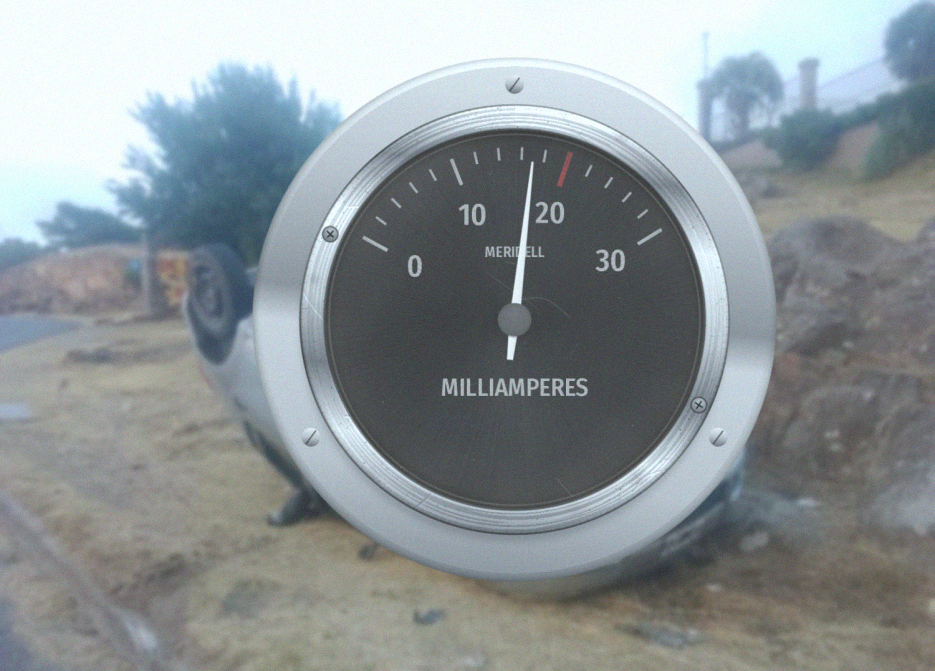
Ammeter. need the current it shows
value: 17 mA
